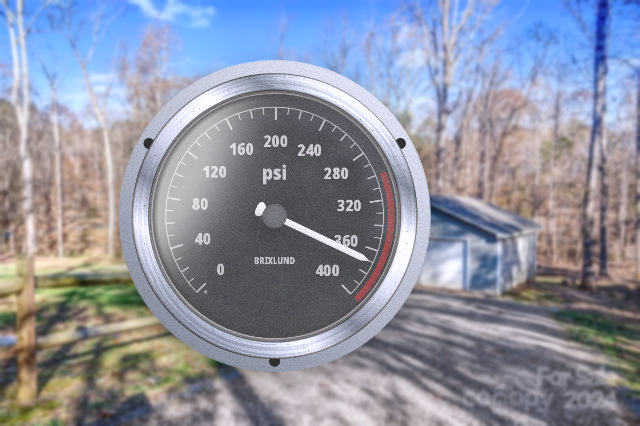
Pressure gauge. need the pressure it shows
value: 370 psi
